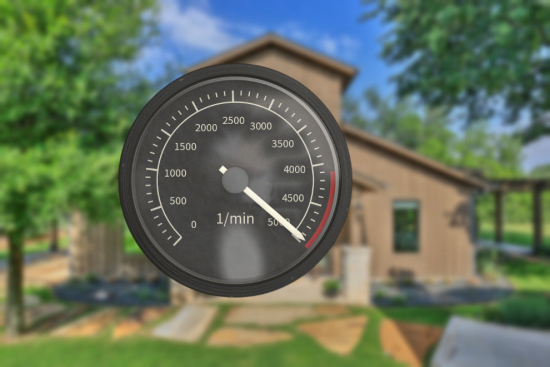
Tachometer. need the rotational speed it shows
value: 4950 rpm
